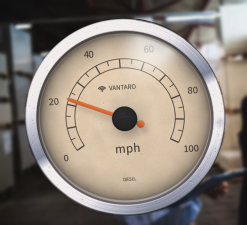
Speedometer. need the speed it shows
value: 22.5 mph
